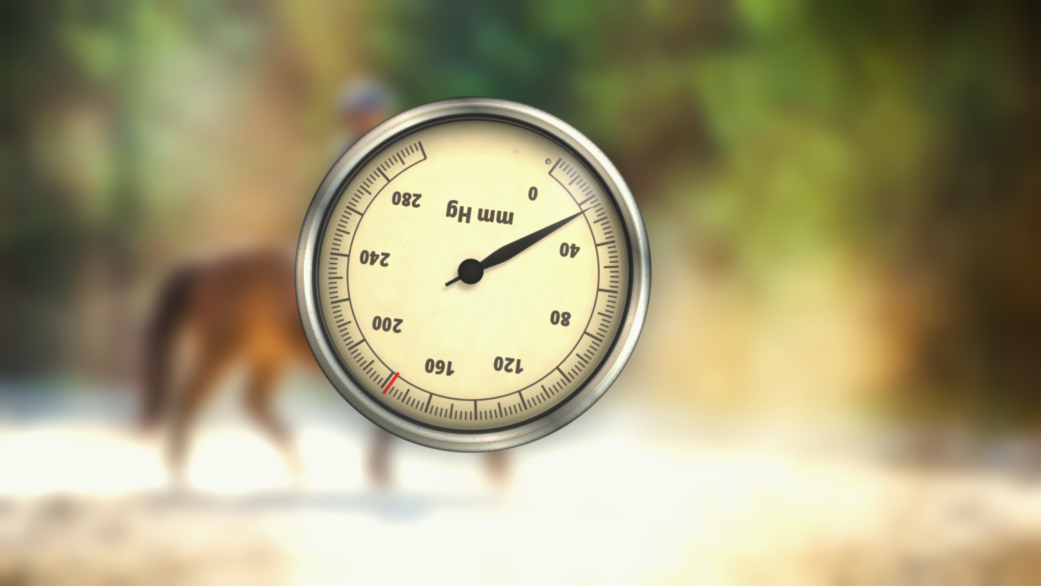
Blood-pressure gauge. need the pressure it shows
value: 24 mmHg
